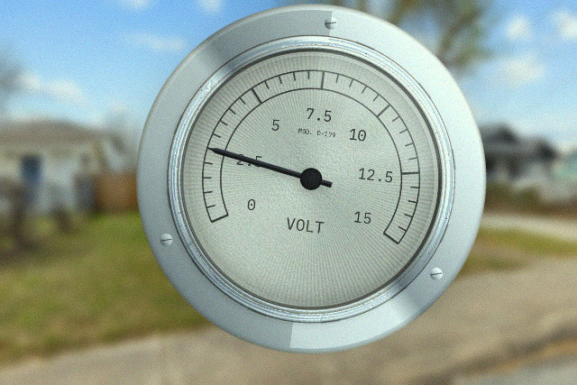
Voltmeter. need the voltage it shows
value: 2.5 V
